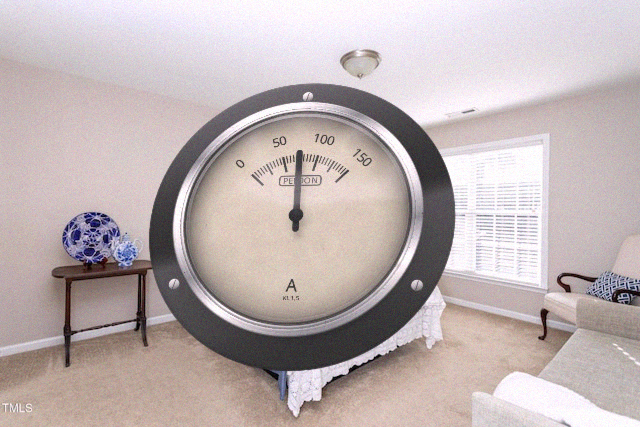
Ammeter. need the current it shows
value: 75 A
